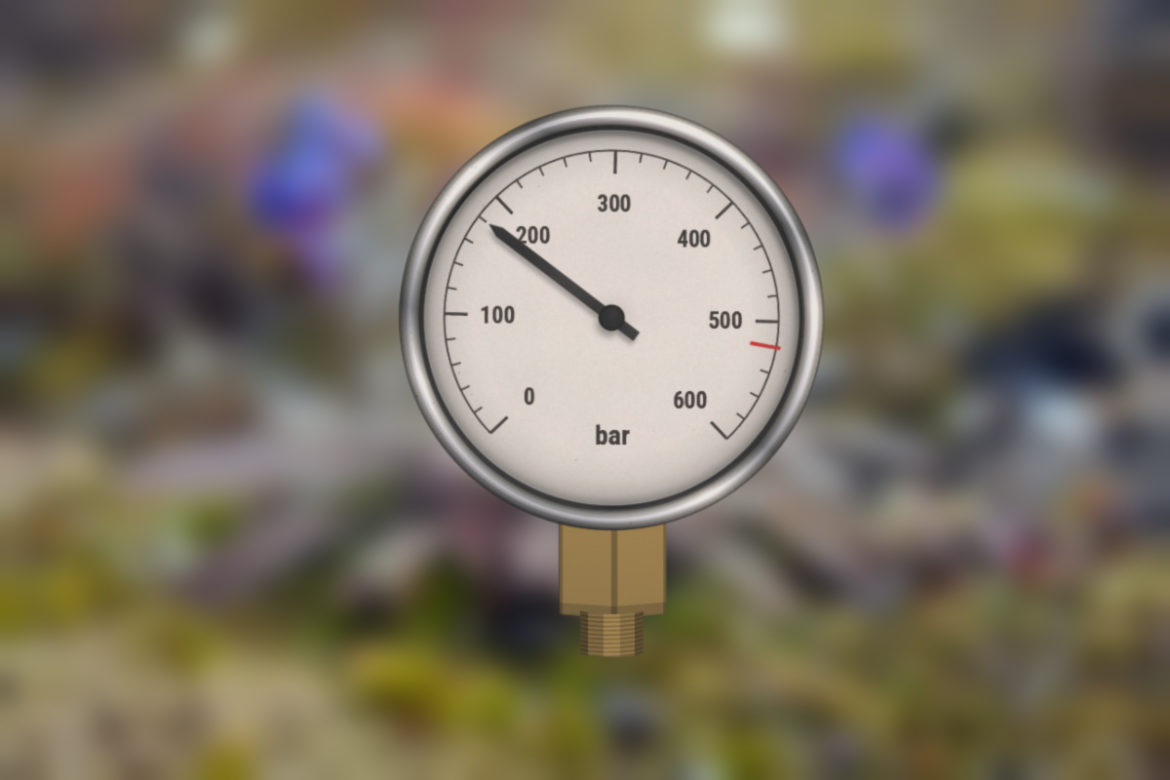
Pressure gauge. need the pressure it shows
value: 180 bar
